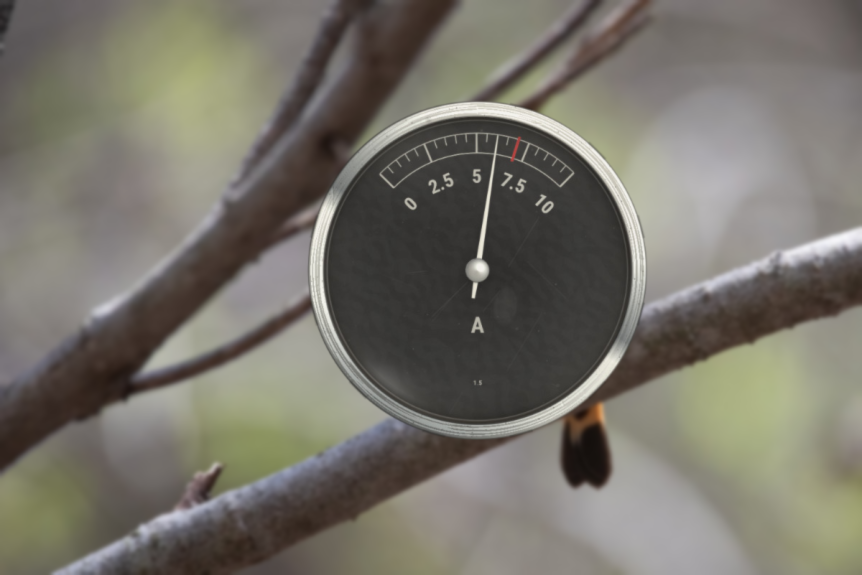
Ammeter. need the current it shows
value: 6 A
